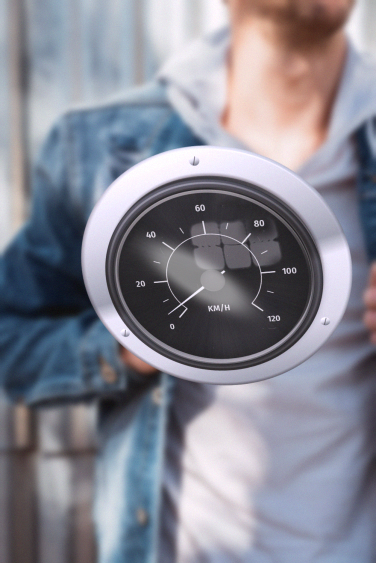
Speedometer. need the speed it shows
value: 5 km/h
